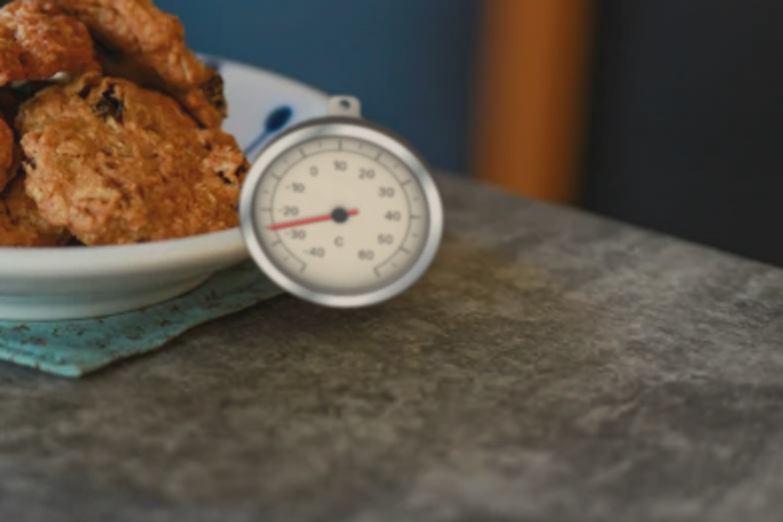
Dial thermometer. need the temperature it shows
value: -25 °C
